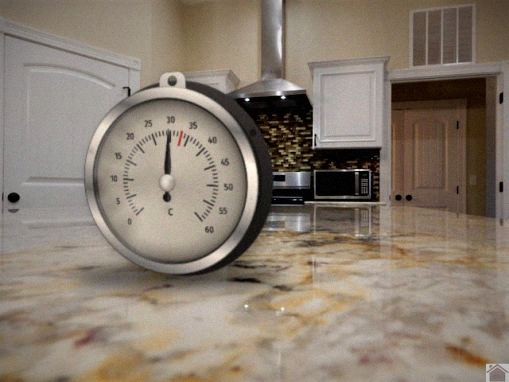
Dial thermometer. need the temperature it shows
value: 30 °C
